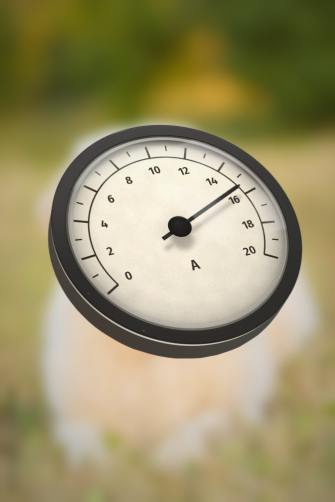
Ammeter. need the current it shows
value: 15.5 A
